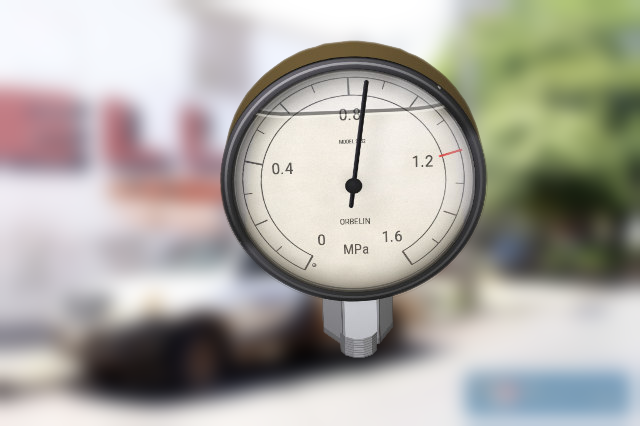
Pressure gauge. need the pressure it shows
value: 0.85 MPa
